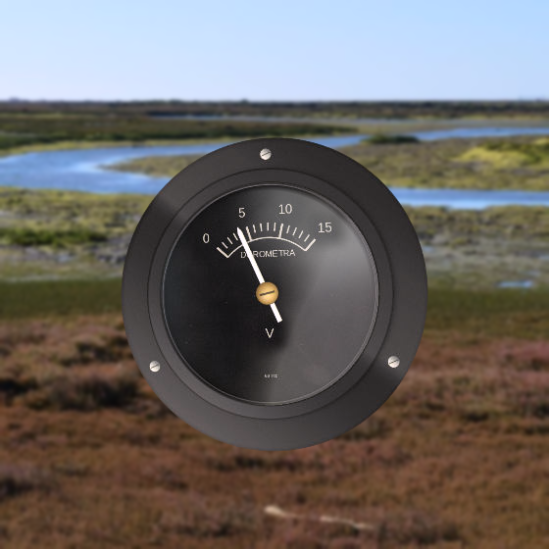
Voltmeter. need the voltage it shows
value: 4 V
